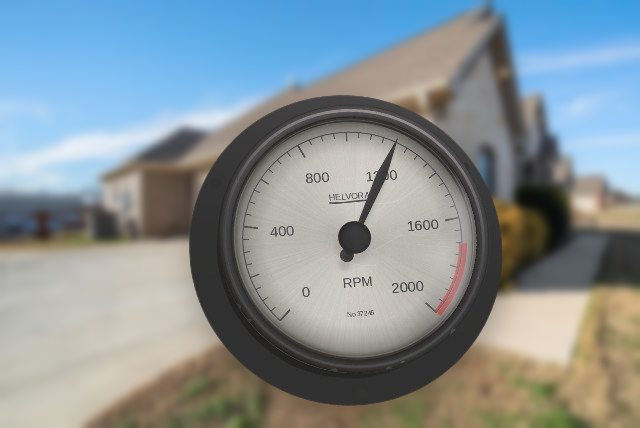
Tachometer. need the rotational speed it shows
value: 1200 rpm
